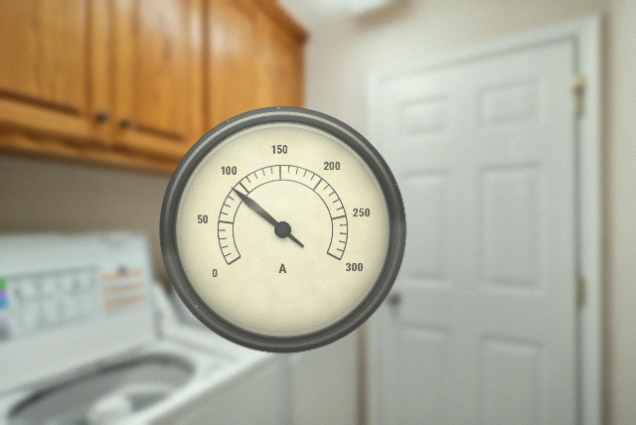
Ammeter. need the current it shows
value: 90 A
